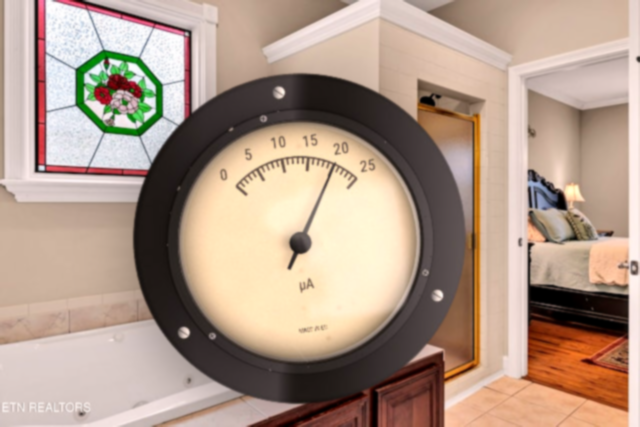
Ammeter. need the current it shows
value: 20 µA
